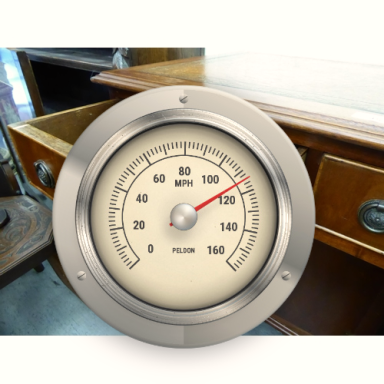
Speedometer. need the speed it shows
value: 114 mph
